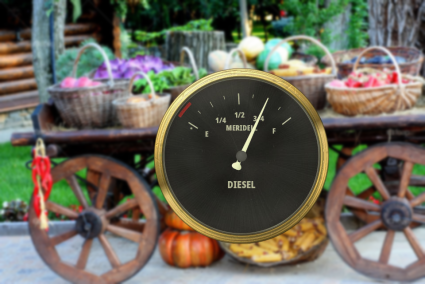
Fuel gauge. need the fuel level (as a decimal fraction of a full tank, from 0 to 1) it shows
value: 0.75
